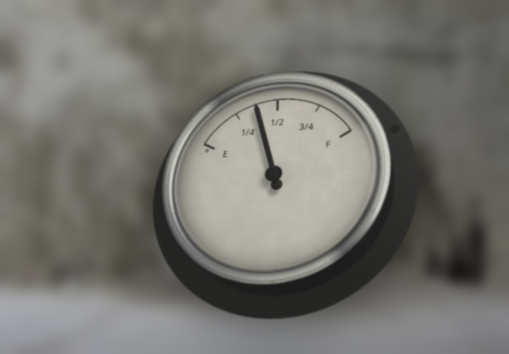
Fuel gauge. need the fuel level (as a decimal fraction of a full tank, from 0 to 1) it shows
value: 0.375
